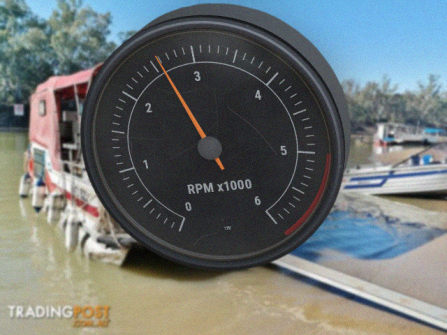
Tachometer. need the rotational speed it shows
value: 2600 rpm
